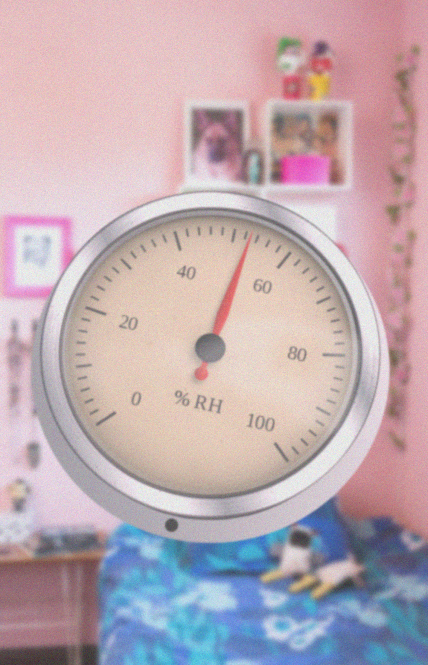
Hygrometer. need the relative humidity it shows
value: 53 %
